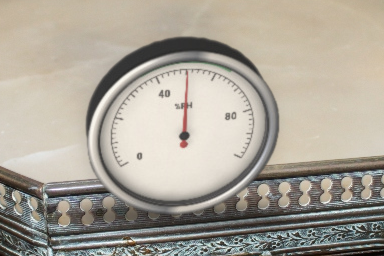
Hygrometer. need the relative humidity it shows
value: 50 %
